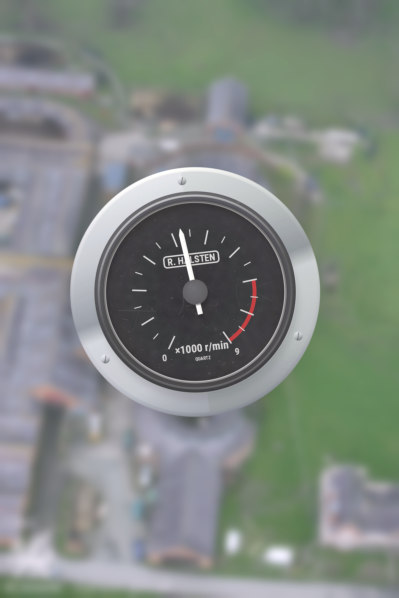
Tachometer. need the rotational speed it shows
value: 4250 rpm
